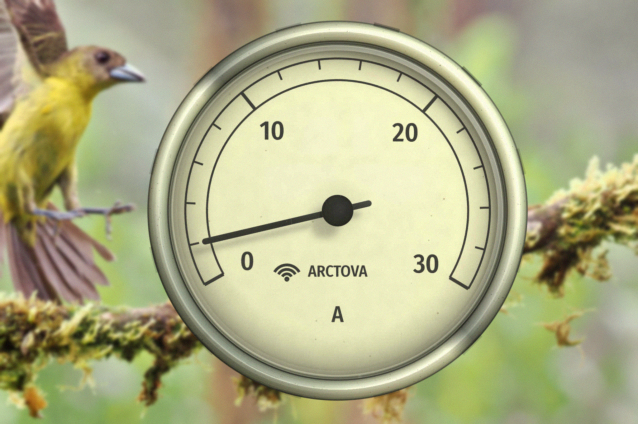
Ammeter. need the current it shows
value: 2 A
